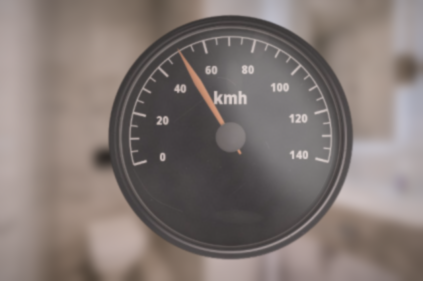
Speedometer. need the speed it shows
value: 50 km/h
